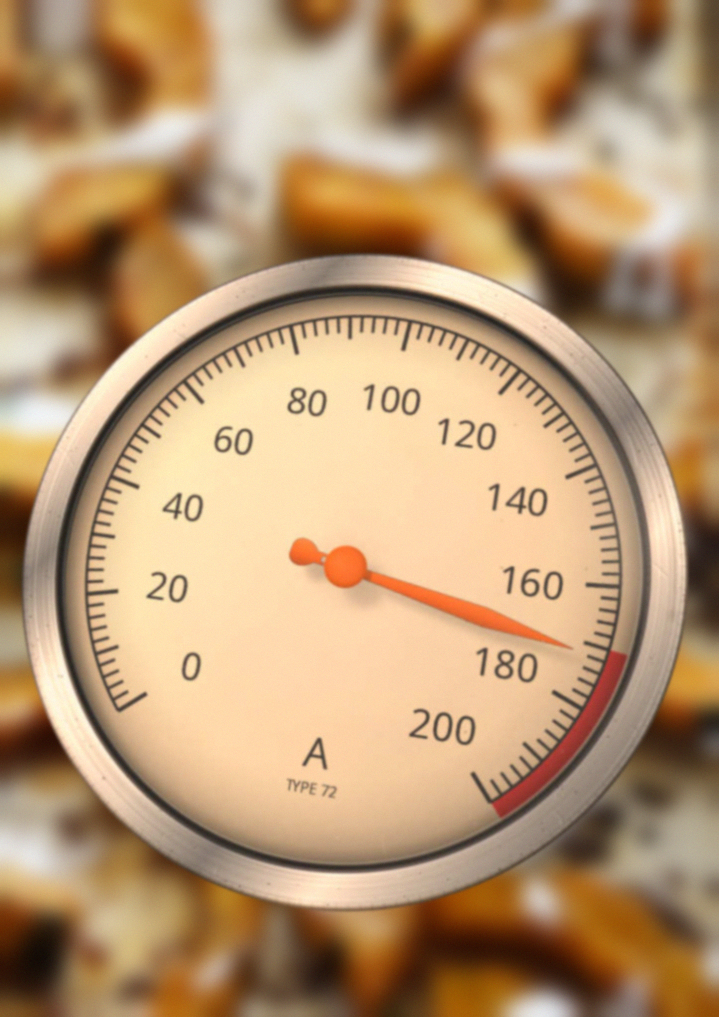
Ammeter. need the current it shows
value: 172 A
